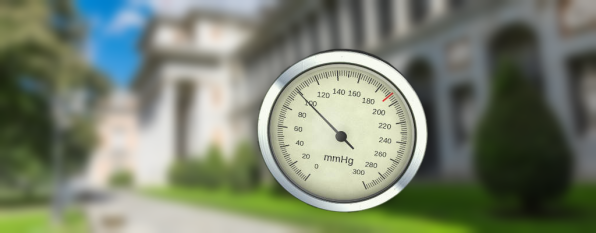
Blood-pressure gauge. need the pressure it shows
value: 100 mmHg
